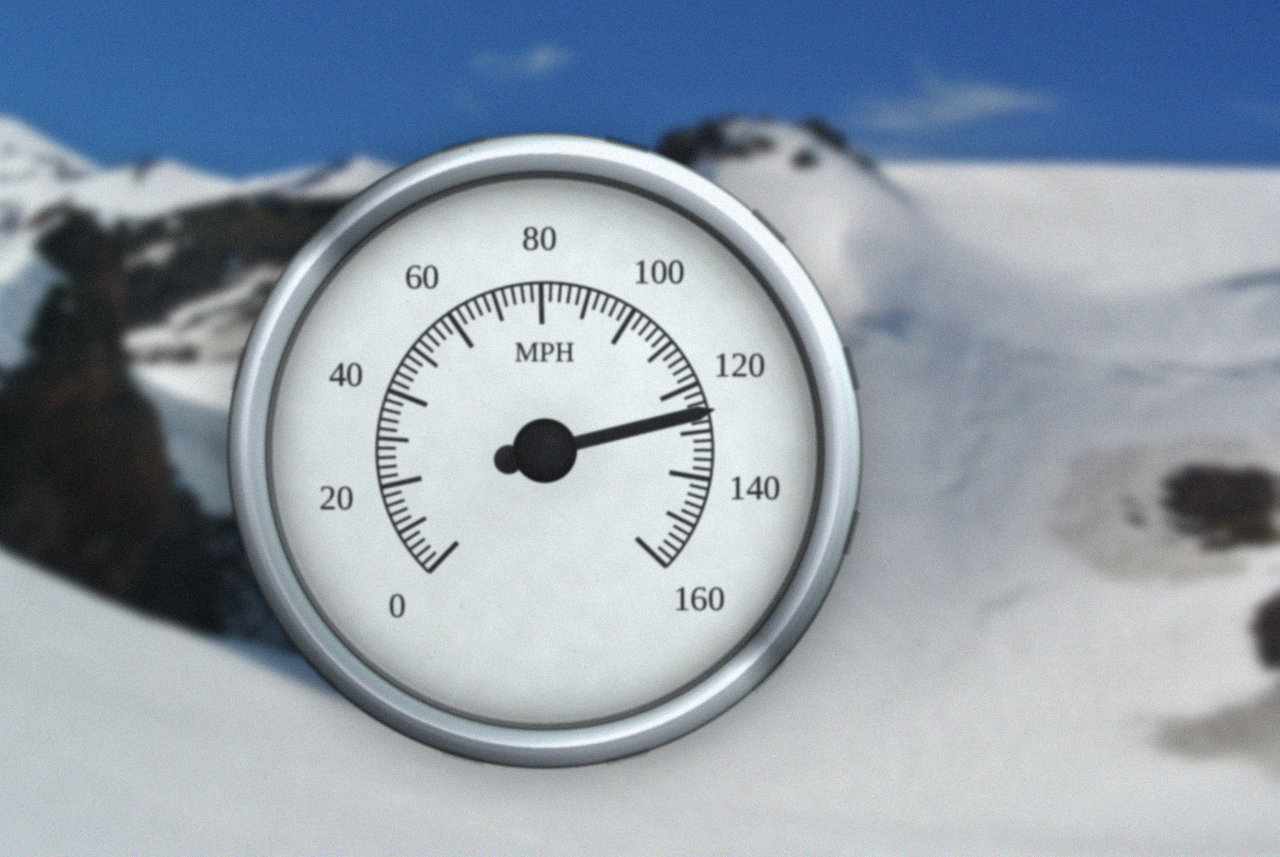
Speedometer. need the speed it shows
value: 126 mph
